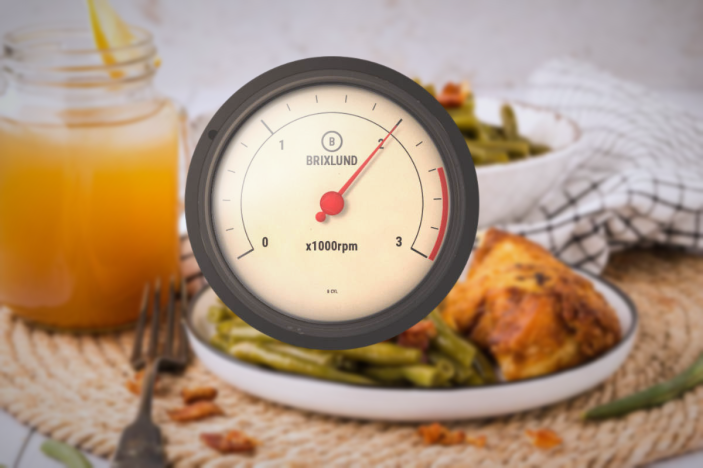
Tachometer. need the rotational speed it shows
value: 2000 rpm
